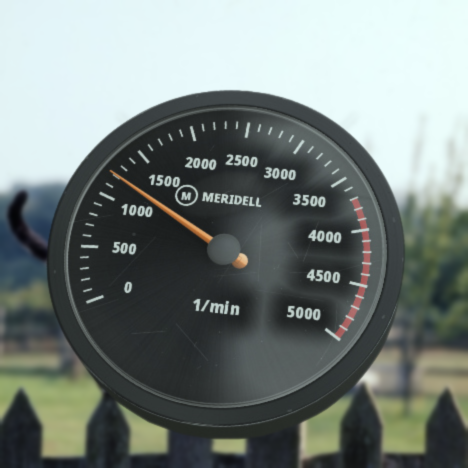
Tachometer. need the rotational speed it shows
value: 1200 rpm
